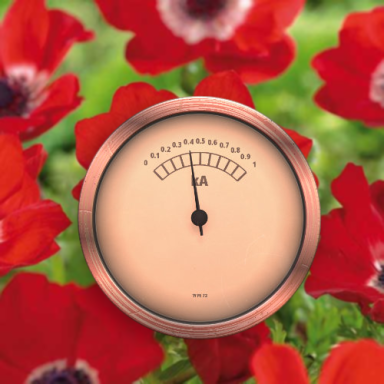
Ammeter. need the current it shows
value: 0.4 kA
